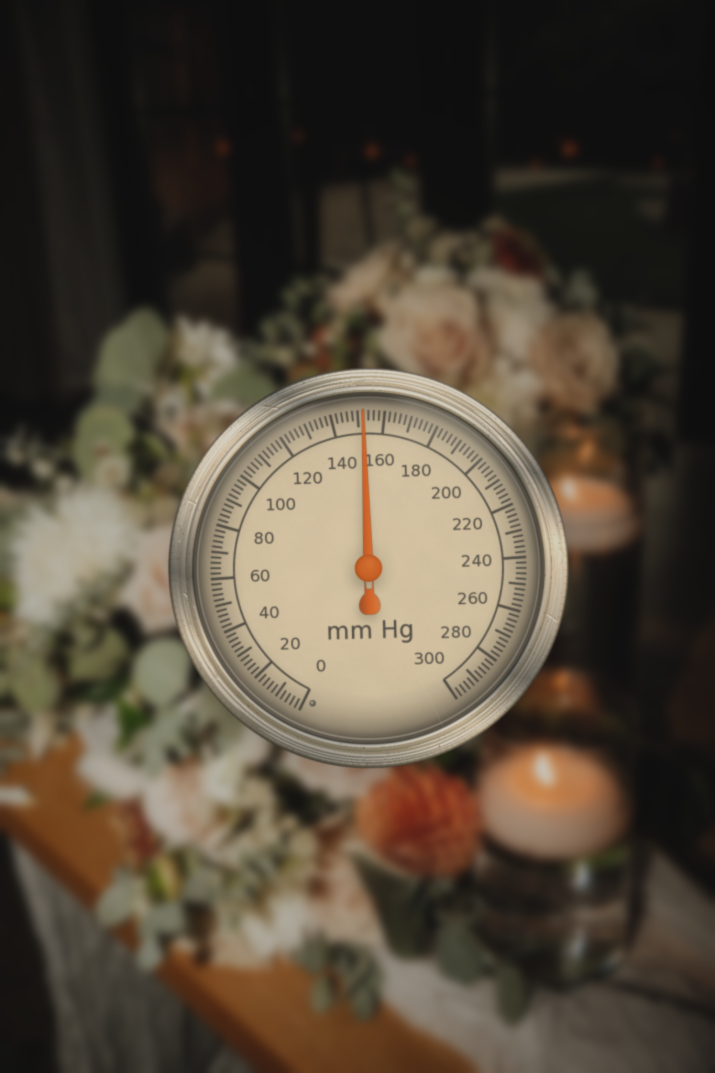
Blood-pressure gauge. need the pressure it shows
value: 152 mmHg
